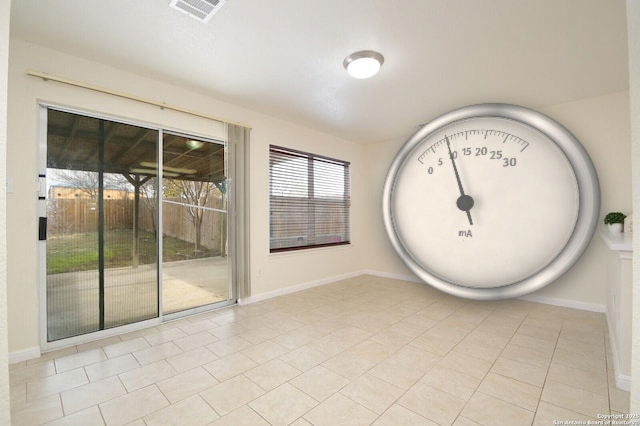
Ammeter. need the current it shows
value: 10 mA
